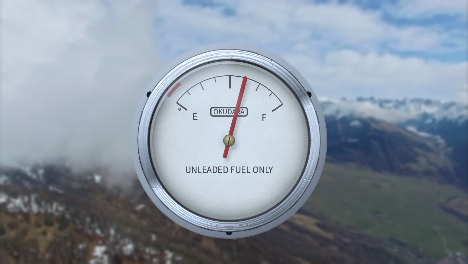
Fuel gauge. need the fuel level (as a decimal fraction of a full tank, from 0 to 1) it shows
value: 0.625
